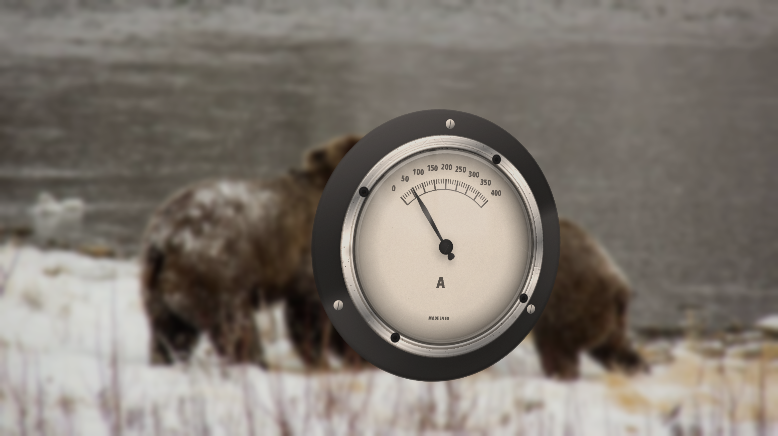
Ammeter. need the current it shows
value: 50 A
